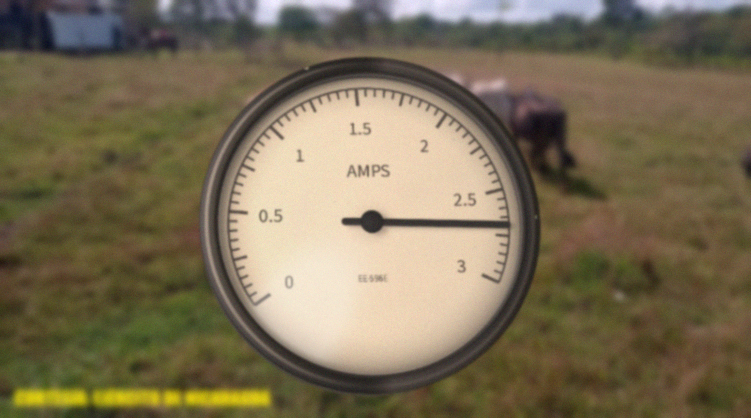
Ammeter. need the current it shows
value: 2.7 A
